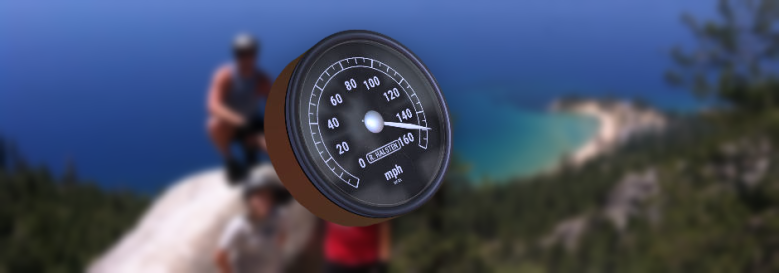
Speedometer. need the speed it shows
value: 150 mph
